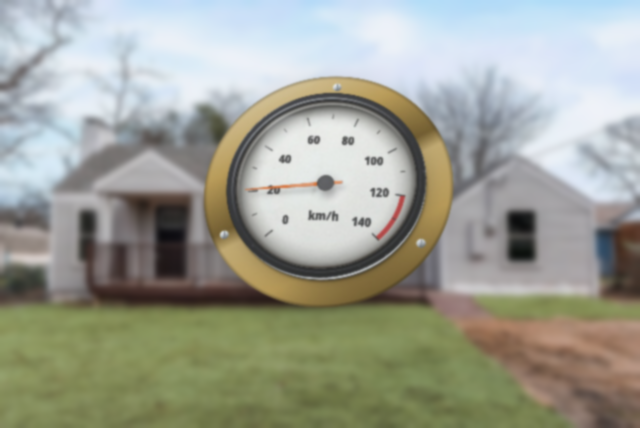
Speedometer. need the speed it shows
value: 20 km/h
